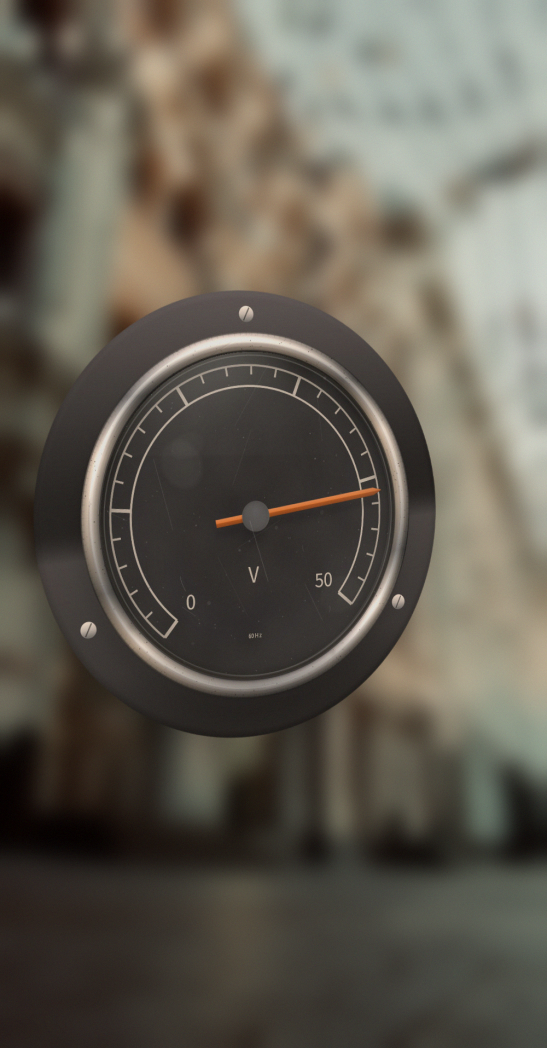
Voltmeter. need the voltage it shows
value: 41 V
